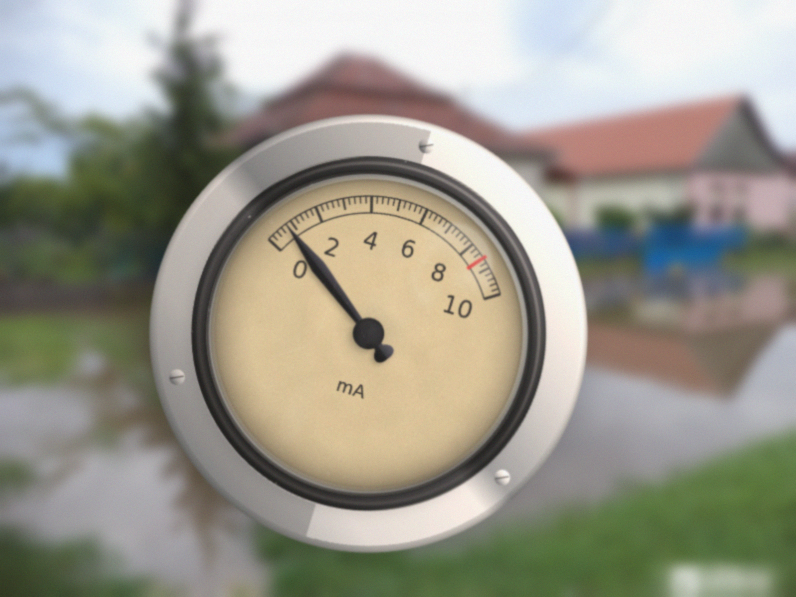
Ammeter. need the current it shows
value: 0.8 mA
